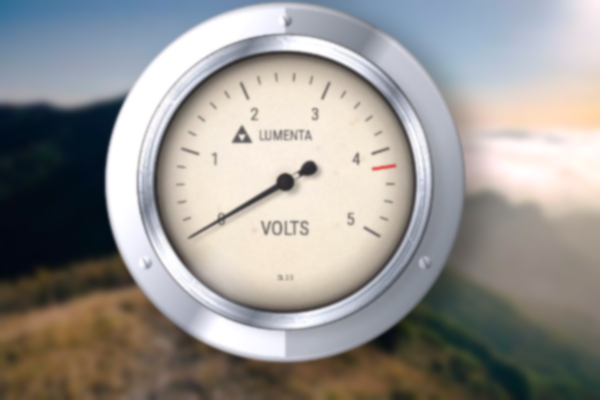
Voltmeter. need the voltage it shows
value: 0 V
